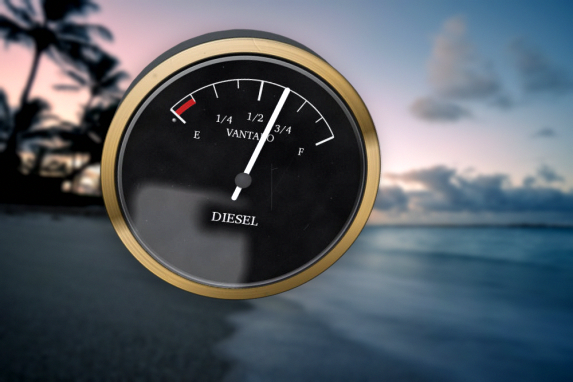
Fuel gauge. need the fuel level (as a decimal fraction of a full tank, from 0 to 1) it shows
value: 0.625
